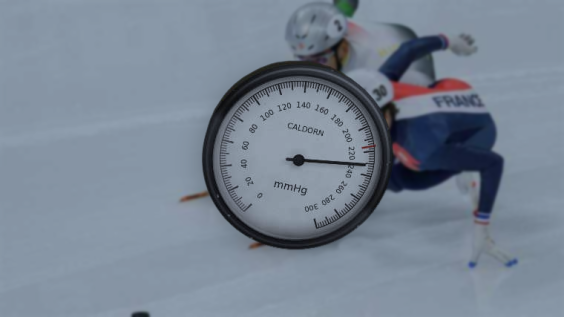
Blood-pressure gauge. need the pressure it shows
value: 230 mmHg
